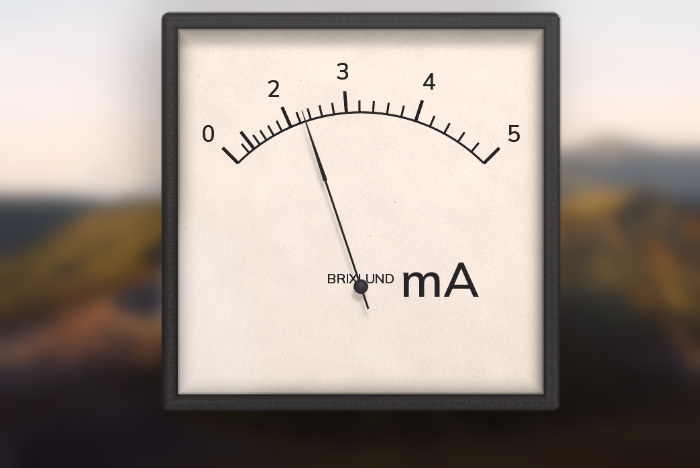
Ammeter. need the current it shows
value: 2.3 mA
